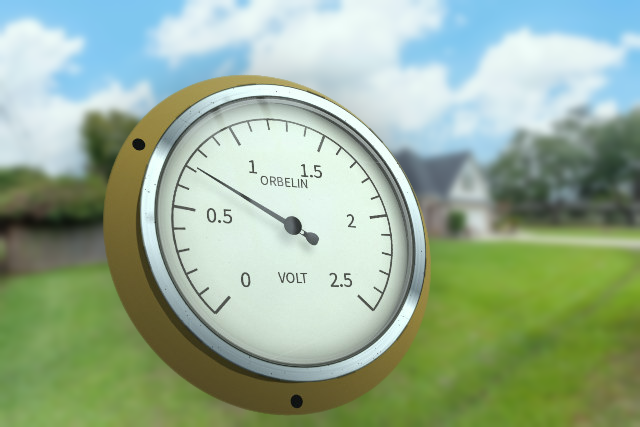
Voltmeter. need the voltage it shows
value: 0.7 V
